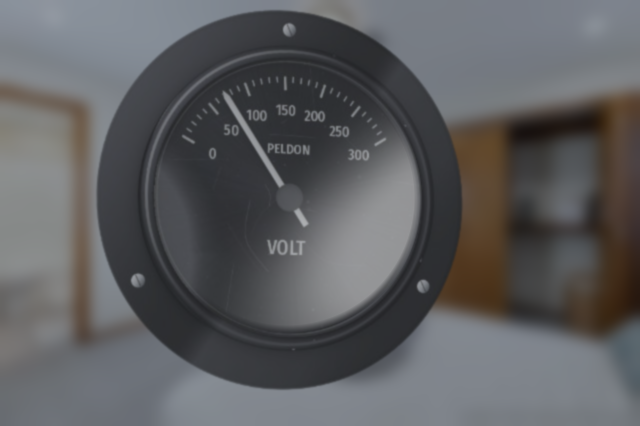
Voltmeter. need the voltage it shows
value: 70 V
